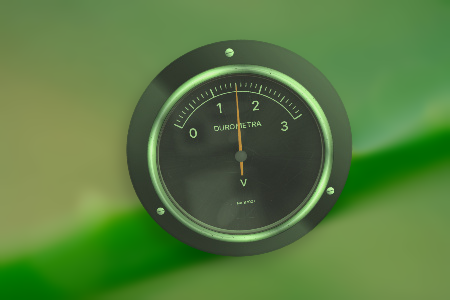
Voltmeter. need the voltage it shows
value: 1.5 V
